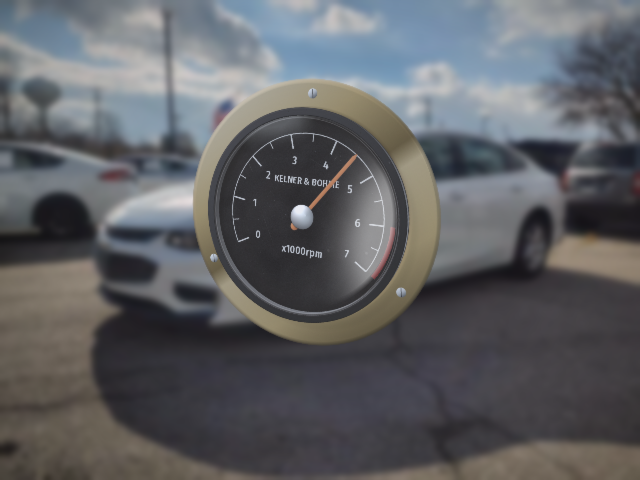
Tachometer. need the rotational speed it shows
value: 4500 rpm
